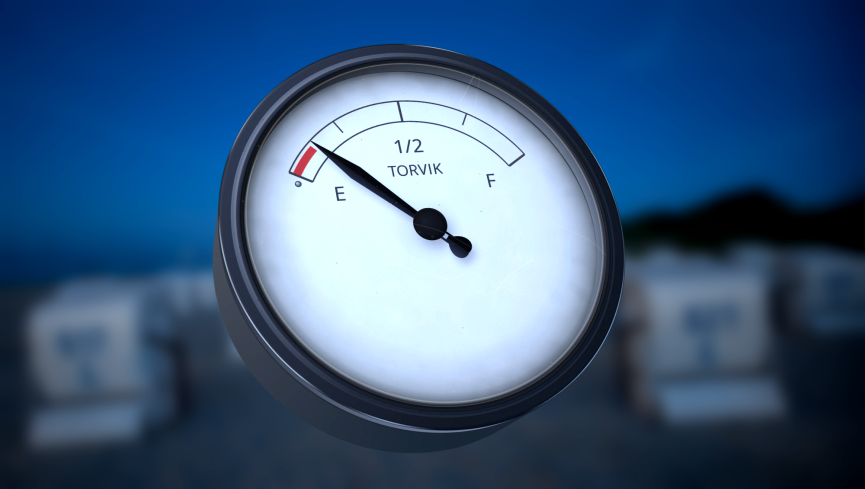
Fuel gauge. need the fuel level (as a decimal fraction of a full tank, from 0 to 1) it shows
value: 0.125
